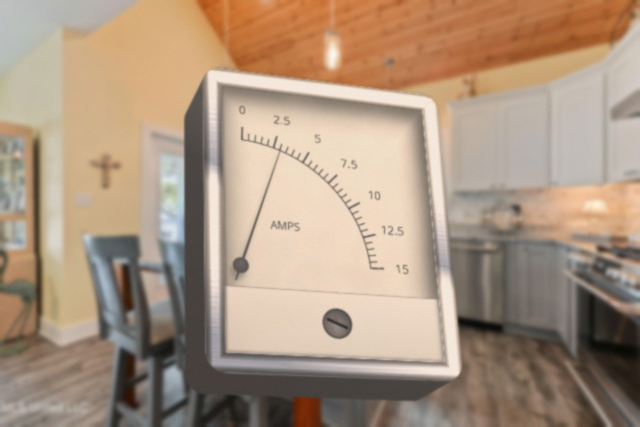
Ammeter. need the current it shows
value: 3 A
